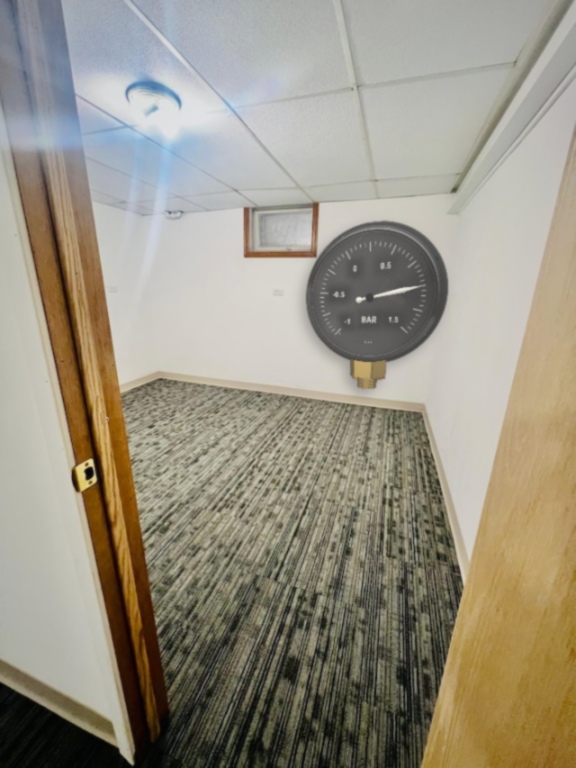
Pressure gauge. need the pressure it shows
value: 1 bar
